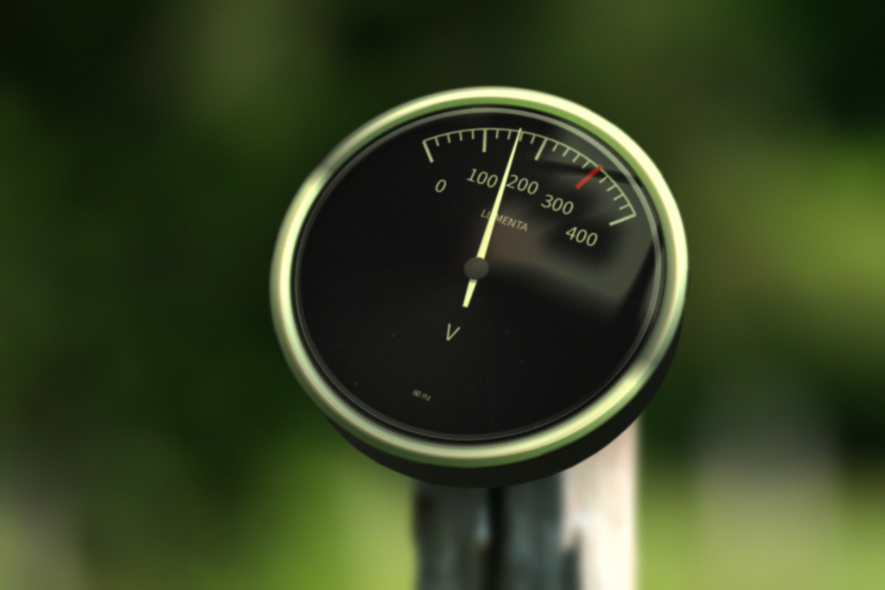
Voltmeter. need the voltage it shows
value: 160 V
